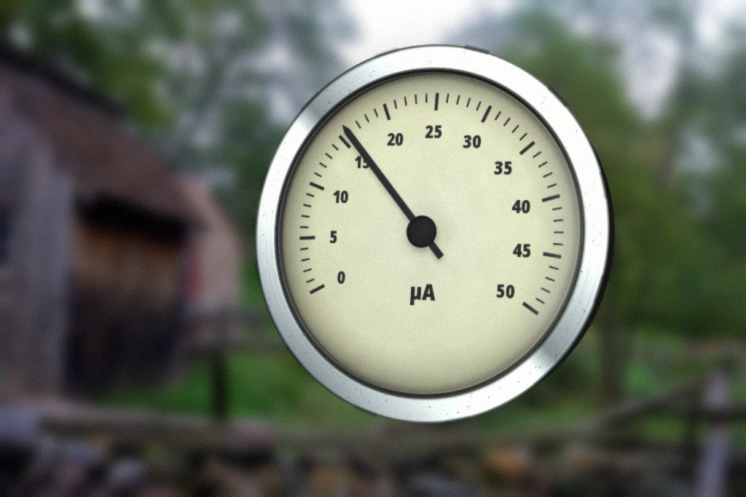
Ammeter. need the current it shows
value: 16 µA
